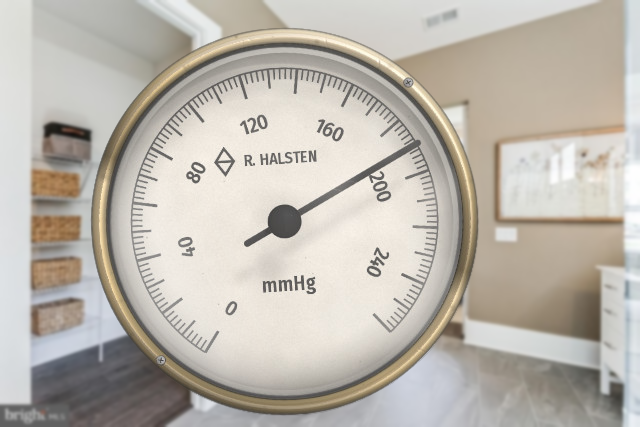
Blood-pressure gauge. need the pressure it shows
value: 190 mmHg
